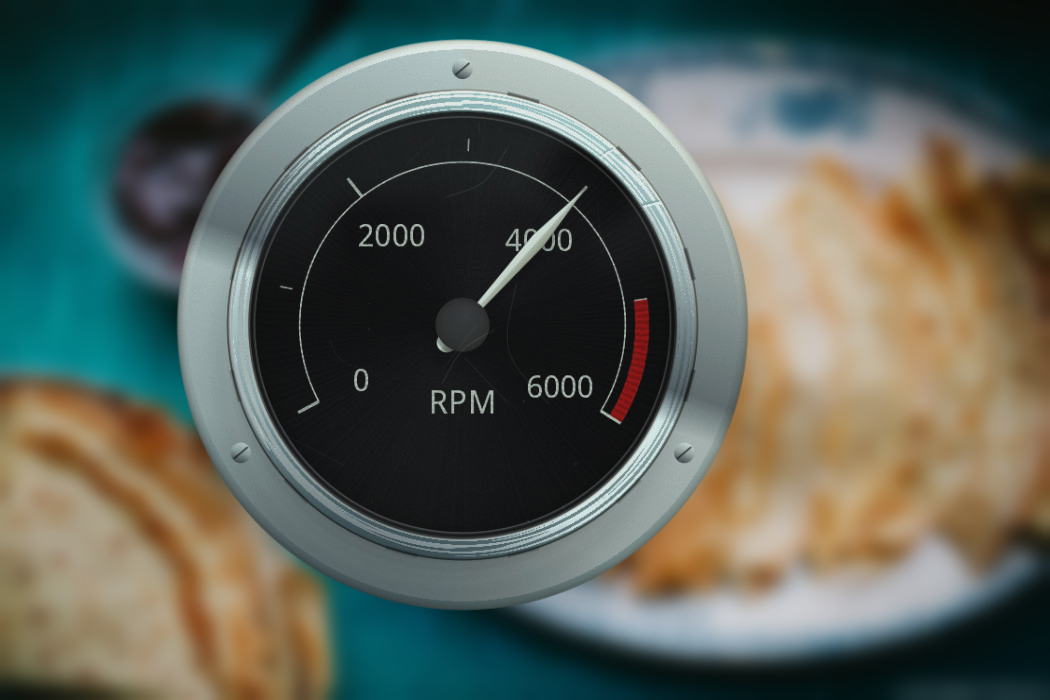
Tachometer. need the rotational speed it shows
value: 4000 rpm
